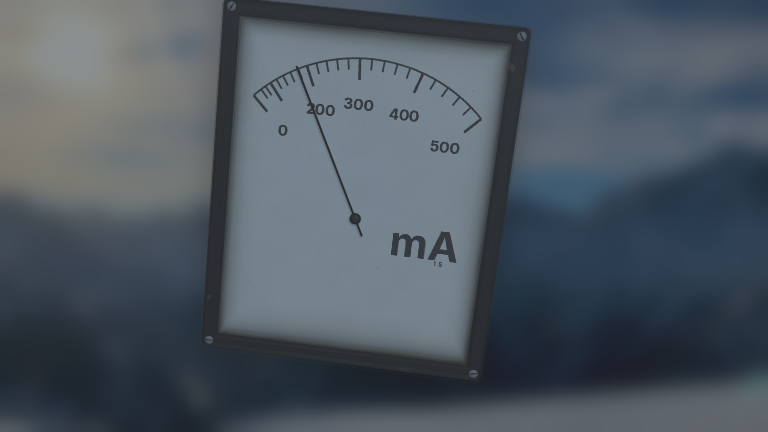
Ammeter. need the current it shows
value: 180 mA
